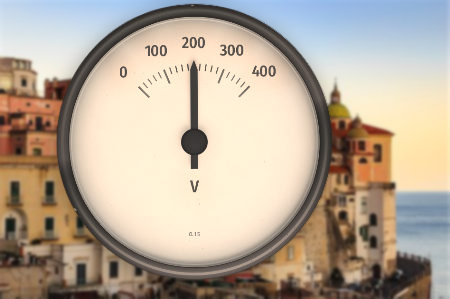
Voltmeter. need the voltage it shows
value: 200 V
